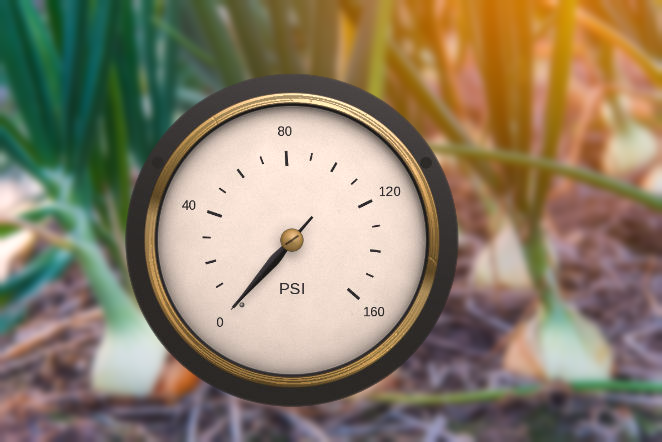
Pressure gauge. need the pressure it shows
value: 0 psi
